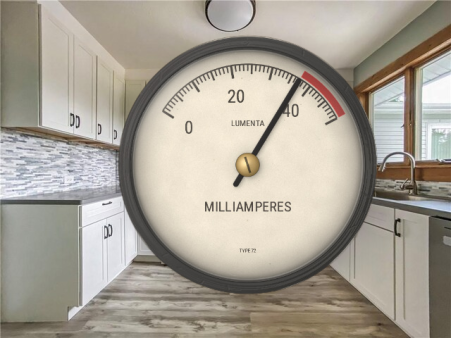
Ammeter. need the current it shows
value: 37 mA
